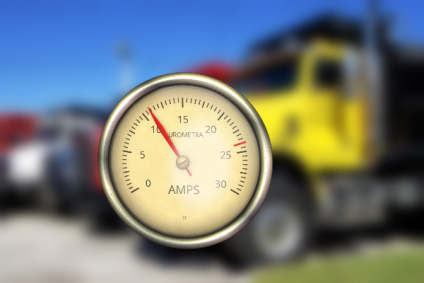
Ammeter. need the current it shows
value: 11 A
